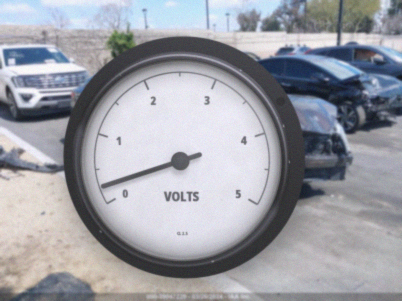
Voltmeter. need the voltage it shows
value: 0.25 V
